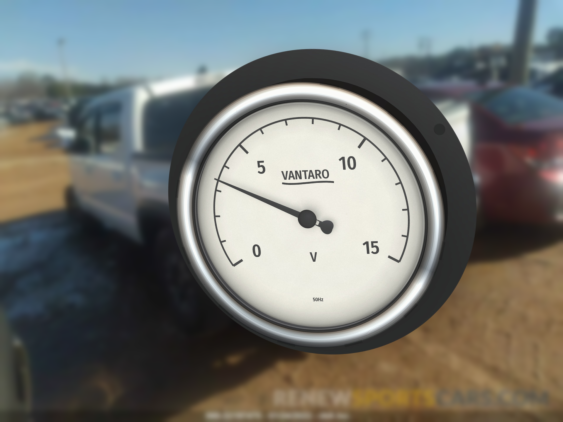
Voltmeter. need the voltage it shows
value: 3.5 V
